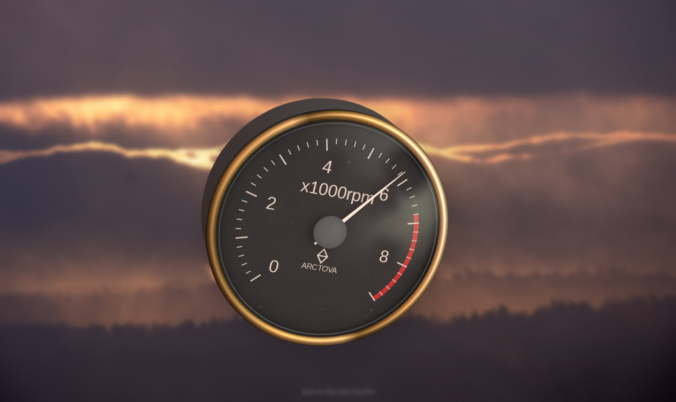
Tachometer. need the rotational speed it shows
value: 5800 rpm
